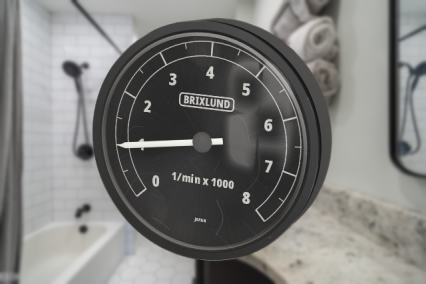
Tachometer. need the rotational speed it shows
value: 1000 rpm
